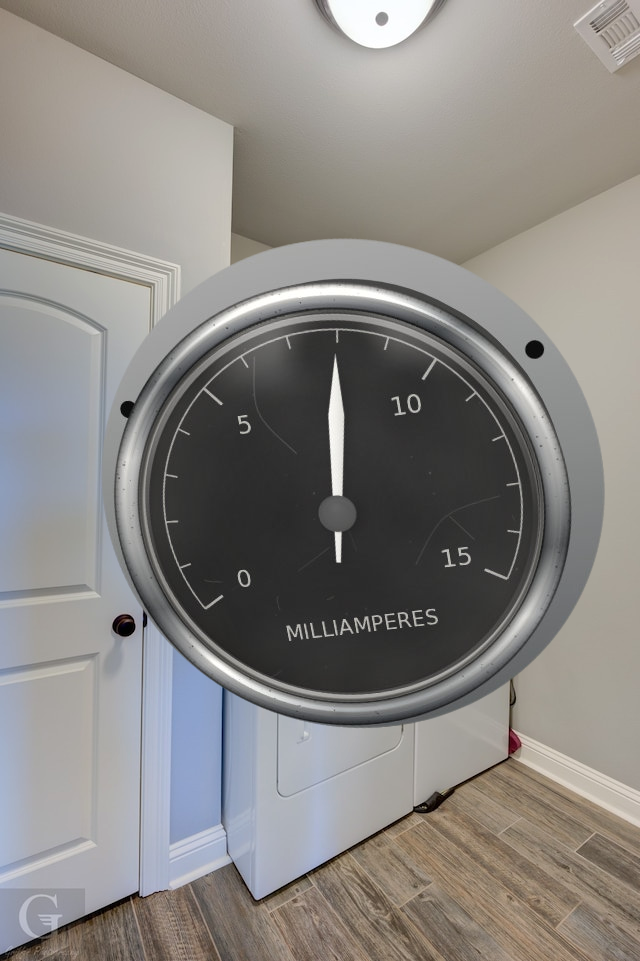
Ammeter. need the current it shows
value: 8 mA
